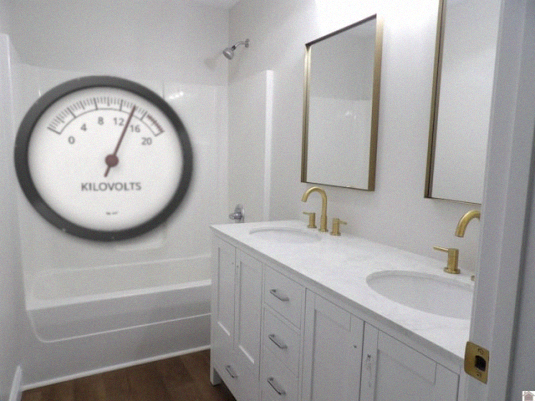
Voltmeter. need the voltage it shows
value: 14 kV
